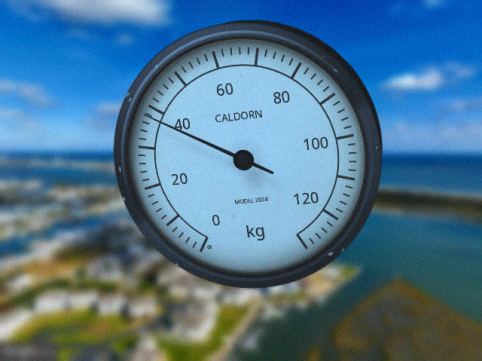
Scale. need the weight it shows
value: 38 kg
